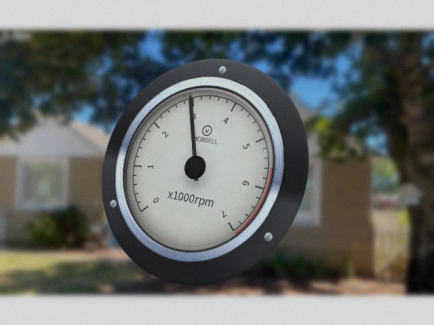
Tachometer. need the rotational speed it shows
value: 3000 rpm
